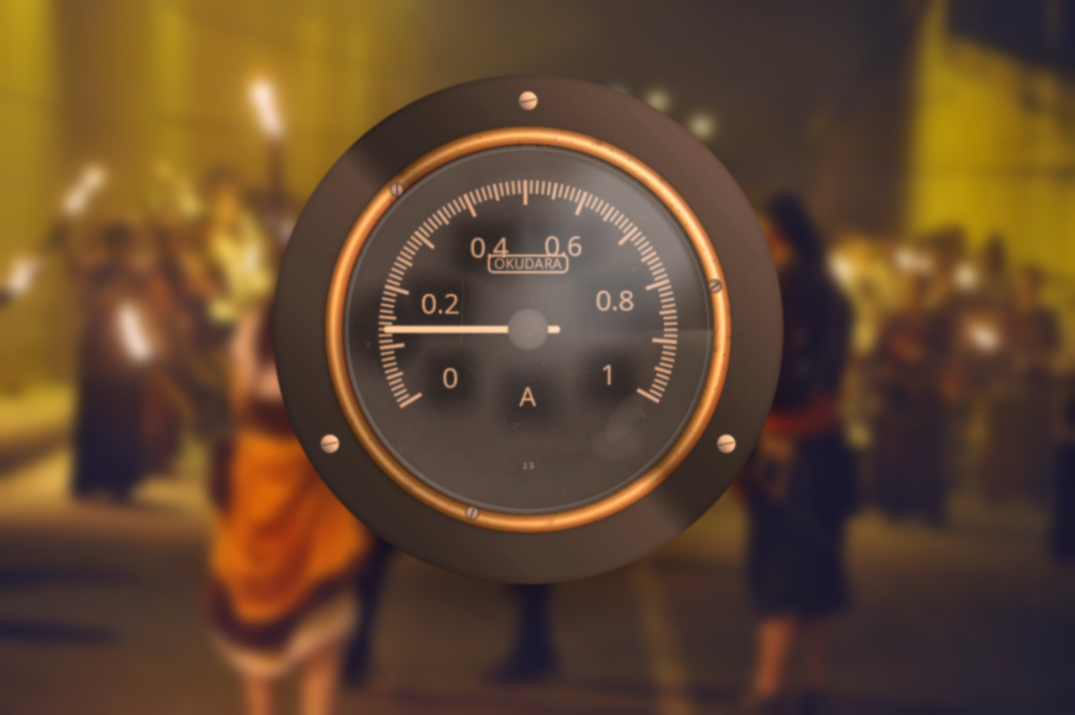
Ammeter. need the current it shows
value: 0.13 A
